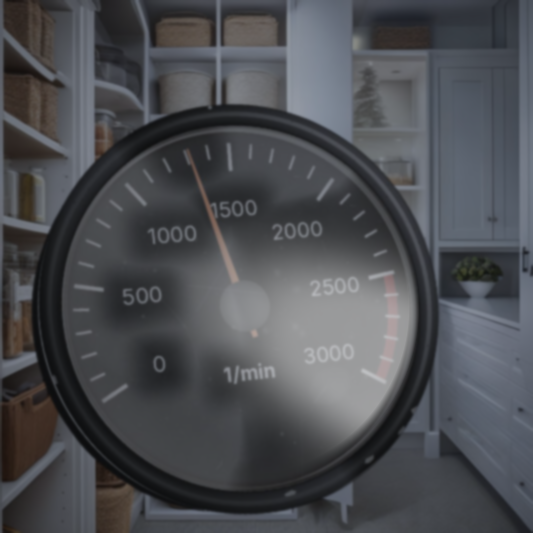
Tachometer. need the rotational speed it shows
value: 1300 rpm
